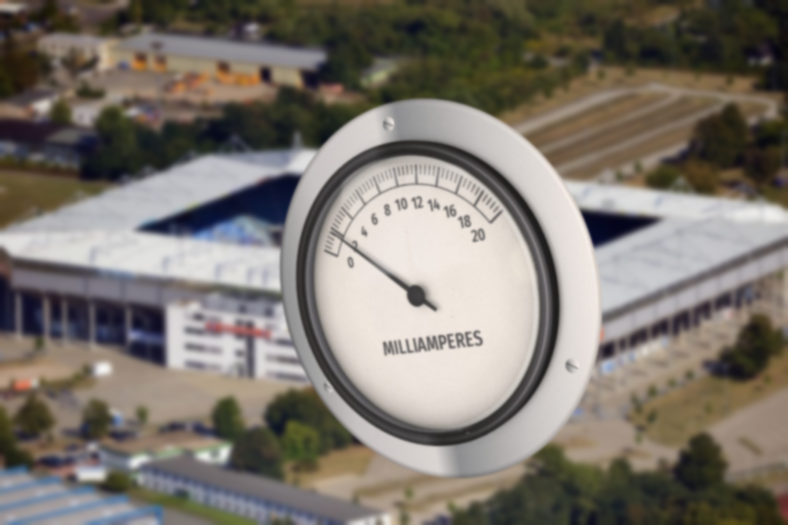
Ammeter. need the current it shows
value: 2 mA
